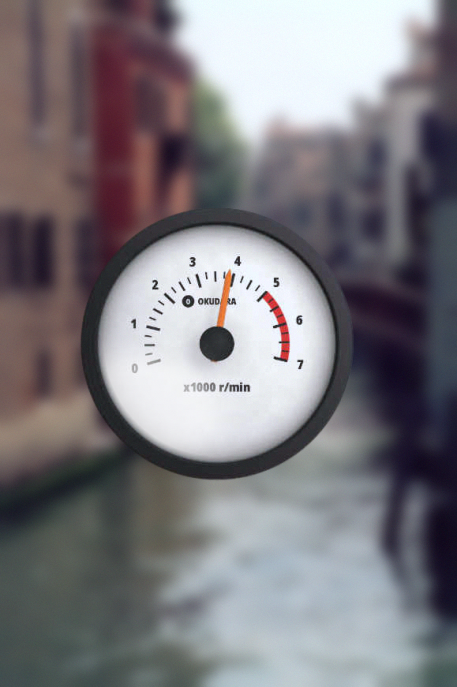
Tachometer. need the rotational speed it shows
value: 3875 rpm
